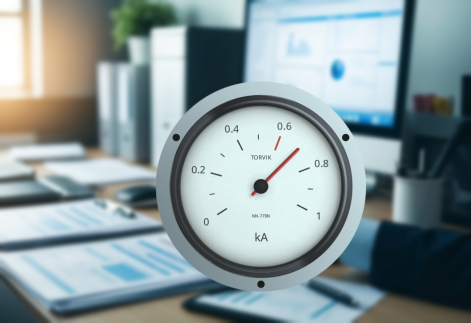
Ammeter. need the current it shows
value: 0.7 kA
